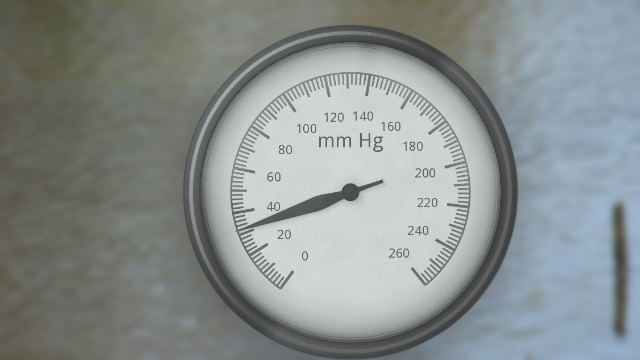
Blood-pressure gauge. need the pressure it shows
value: 32 mmHg
